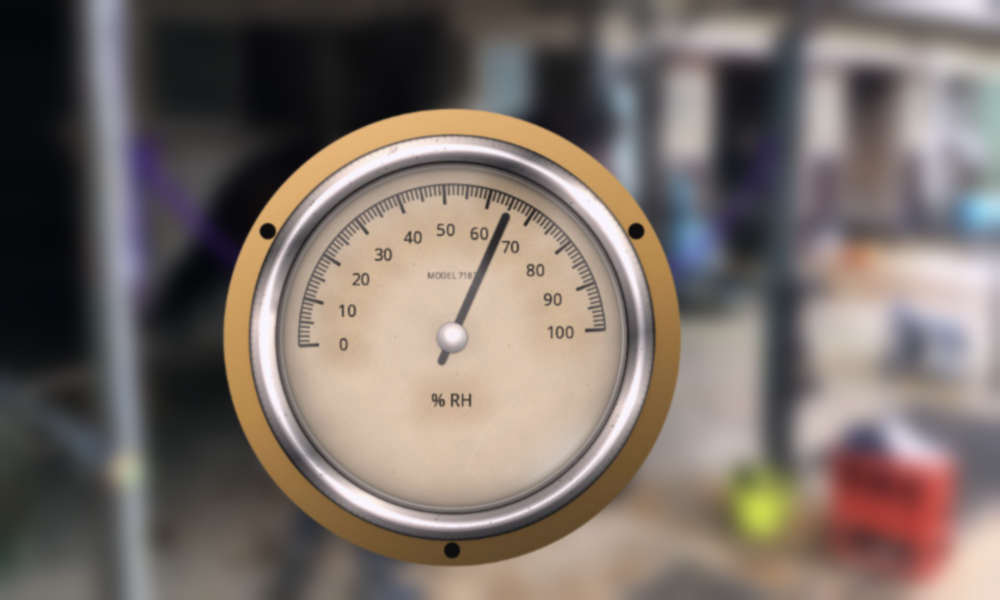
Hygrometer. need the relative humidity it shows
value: 65 %
